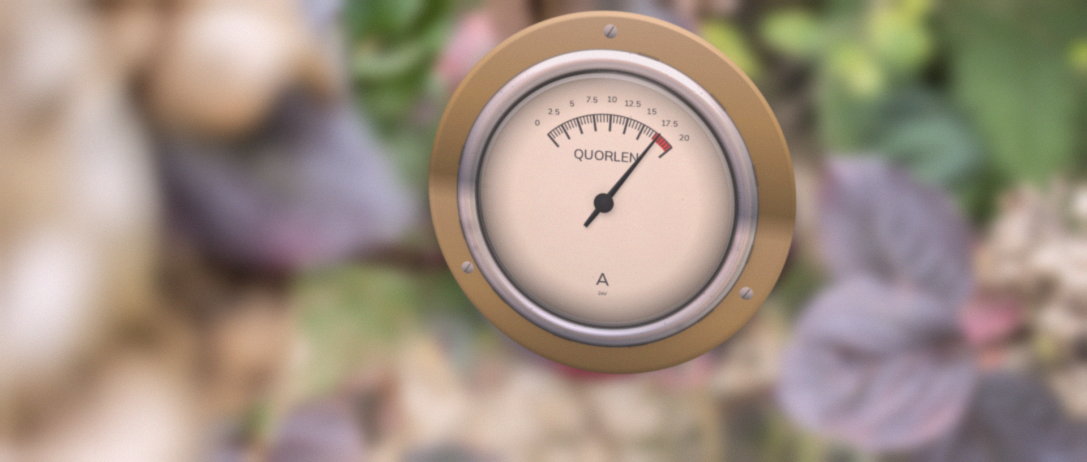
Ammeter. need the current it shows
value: 17.5 A
